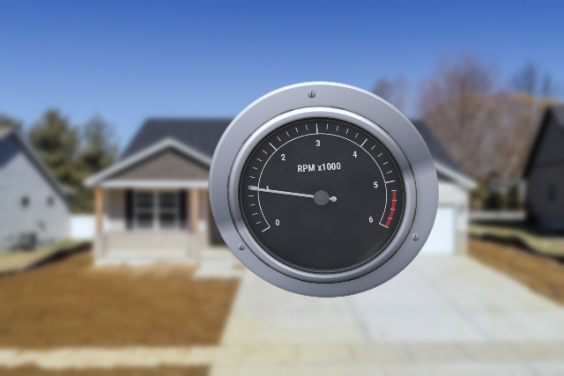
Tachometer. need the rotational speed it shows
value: 1000 rpm
